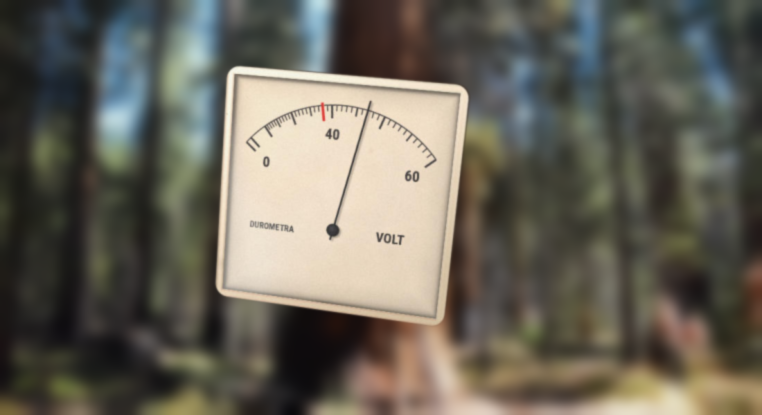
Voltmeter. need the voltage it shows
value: 47 V
